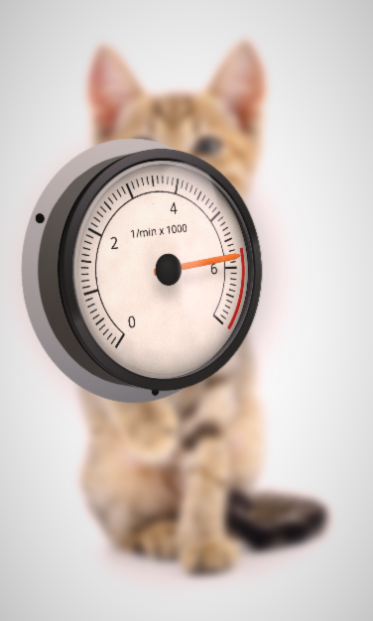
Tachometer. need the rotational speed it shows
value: 5800 rpm
